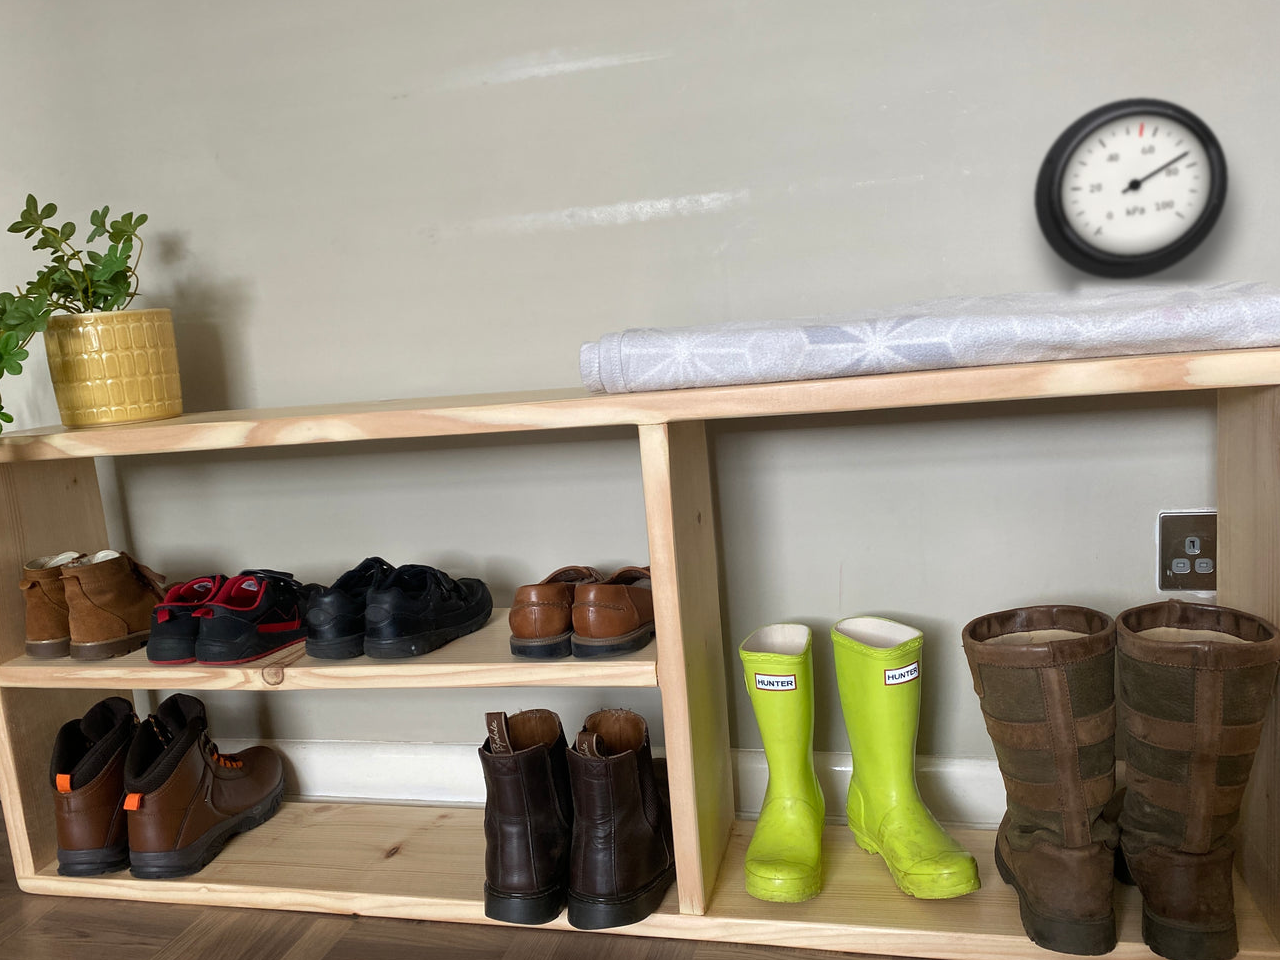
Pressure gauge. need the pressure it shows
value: 75 kPa
